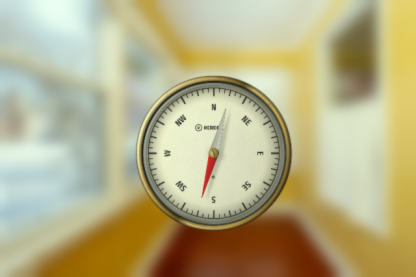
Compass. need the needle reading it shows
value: 195 °
